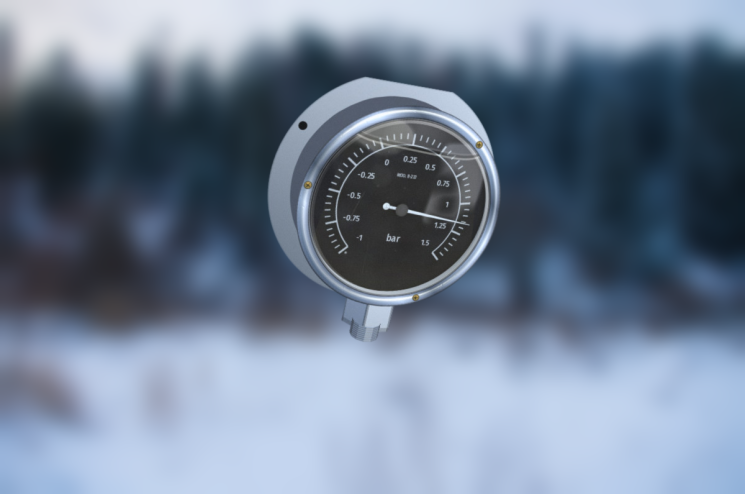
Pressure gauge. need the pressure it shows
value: 1.15 bar
